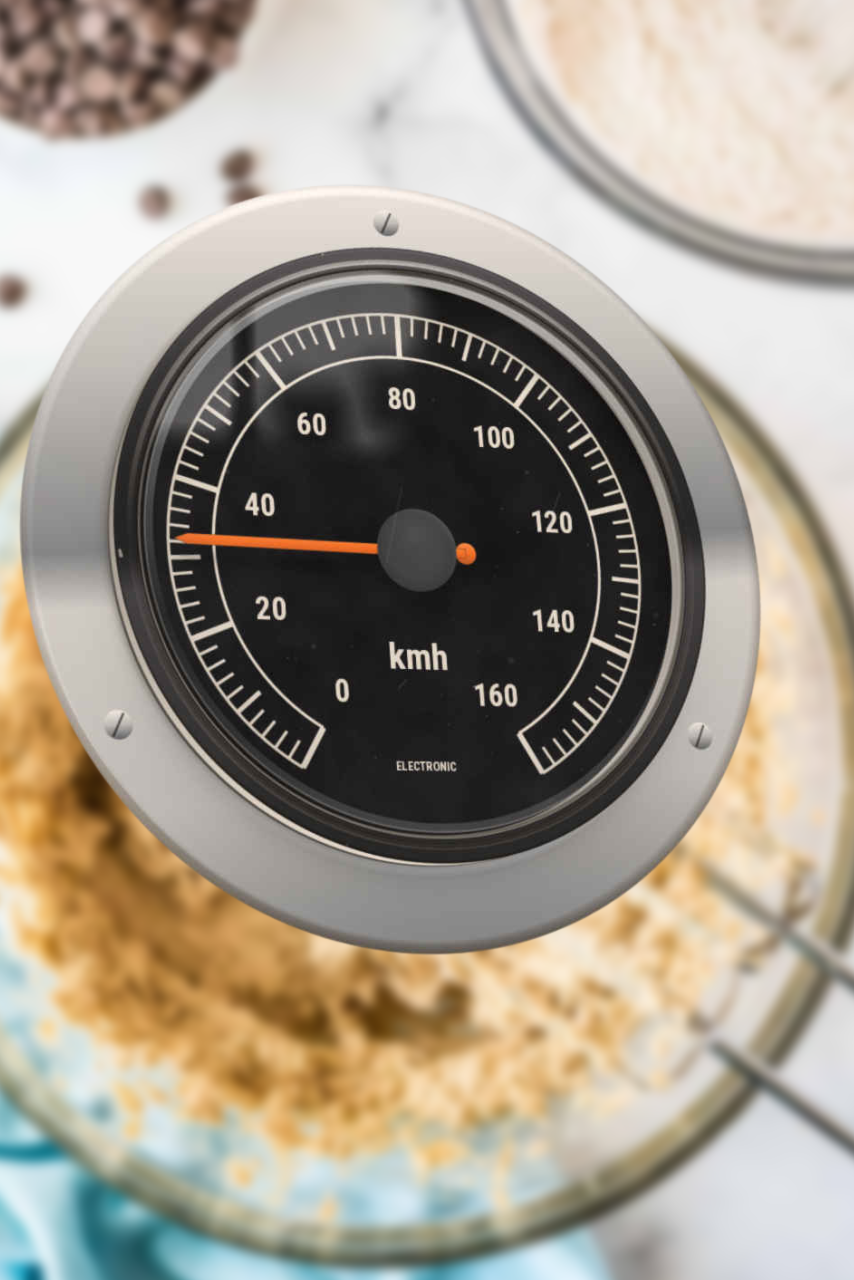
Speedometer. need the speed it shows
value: 32 km/h
